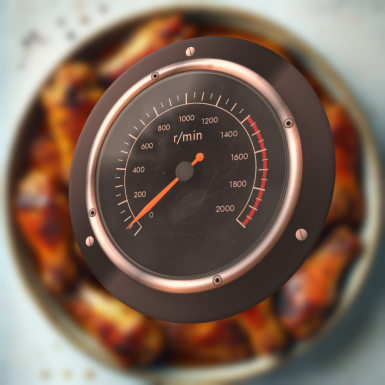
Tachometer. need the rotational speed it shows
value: 50 rpm
